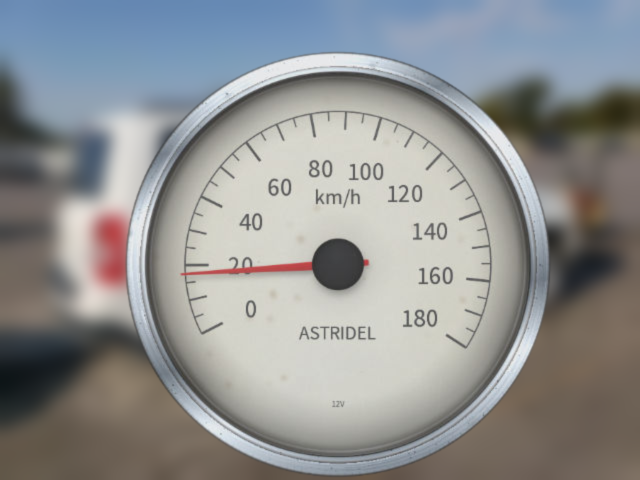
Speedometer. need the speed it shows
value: 17.5 km/h
